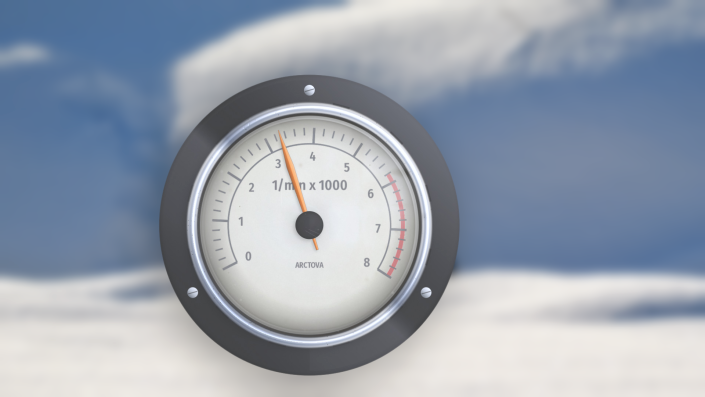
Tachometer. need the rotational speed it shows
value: 3300 rpm
